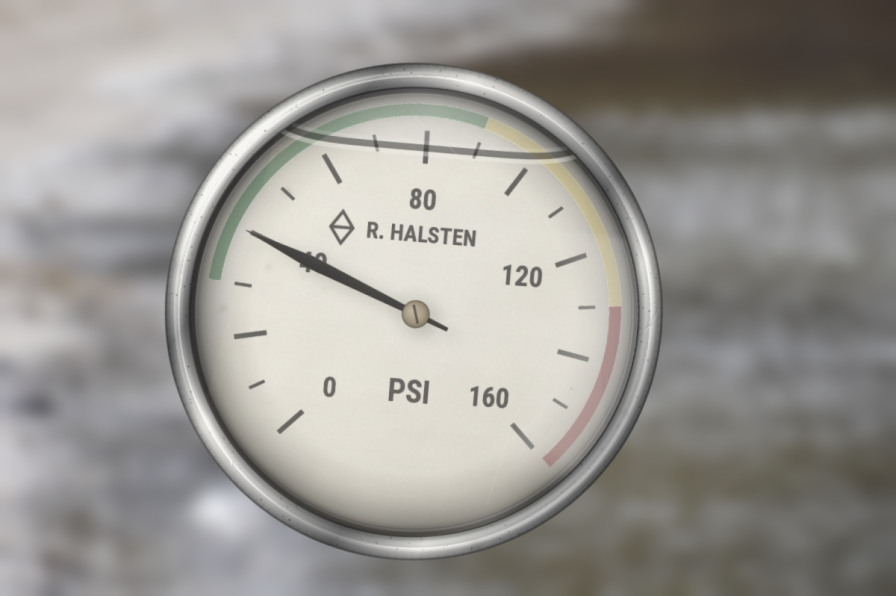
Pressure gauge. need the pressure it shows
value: 40 psi
